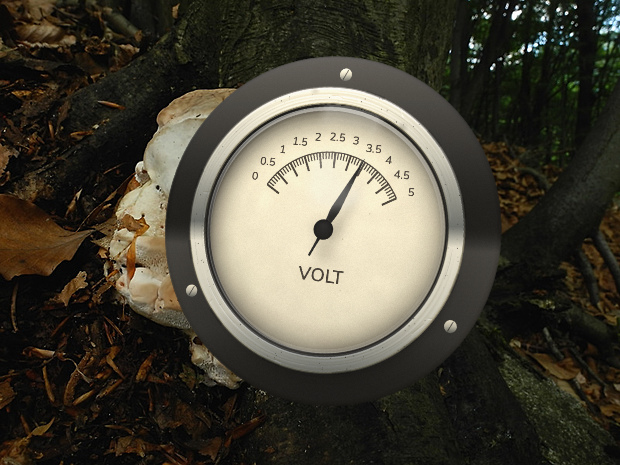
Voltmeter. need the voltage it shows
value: 3.5 V
